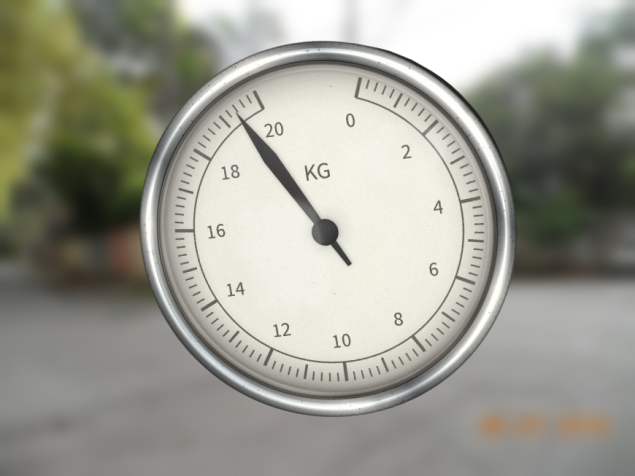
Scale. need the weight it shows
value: 19.4 kg
